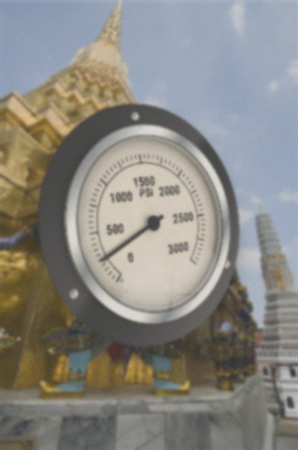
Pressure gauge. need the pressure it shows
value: 250 psi
